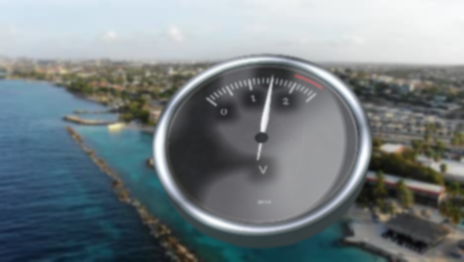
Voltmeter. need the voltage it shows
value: 1.5 V
